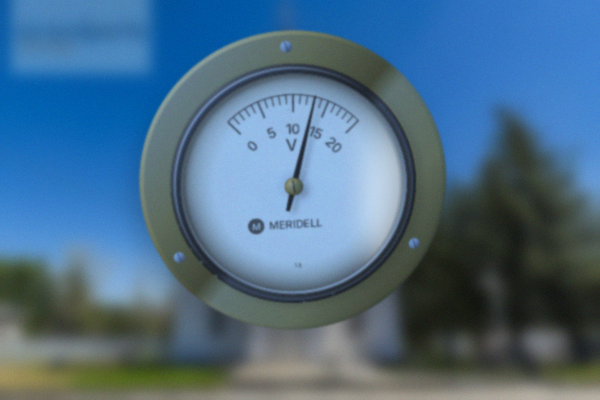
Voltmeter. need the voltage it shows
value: 13 V
